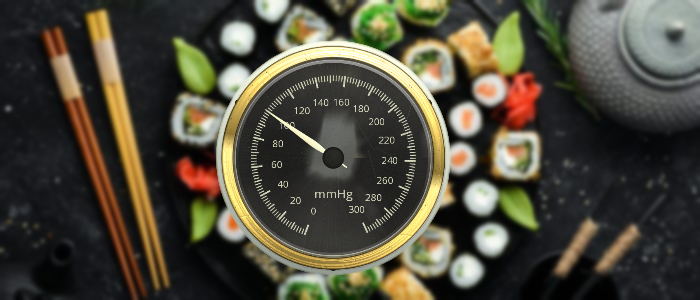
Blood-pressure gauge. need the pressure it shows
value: 100 mmHg
